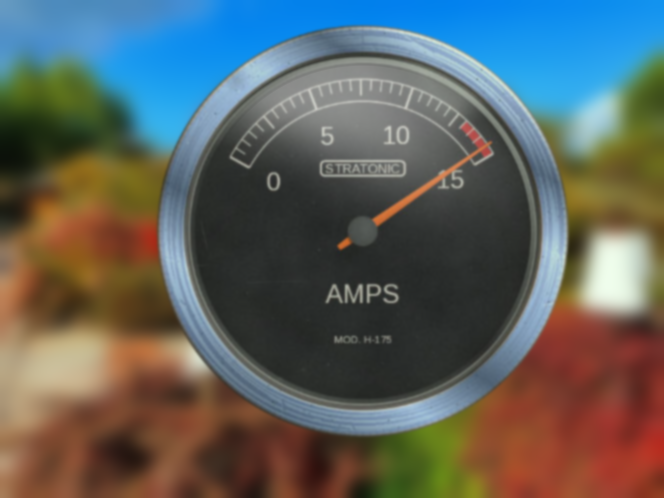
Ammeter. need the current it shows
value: 14.5 A
